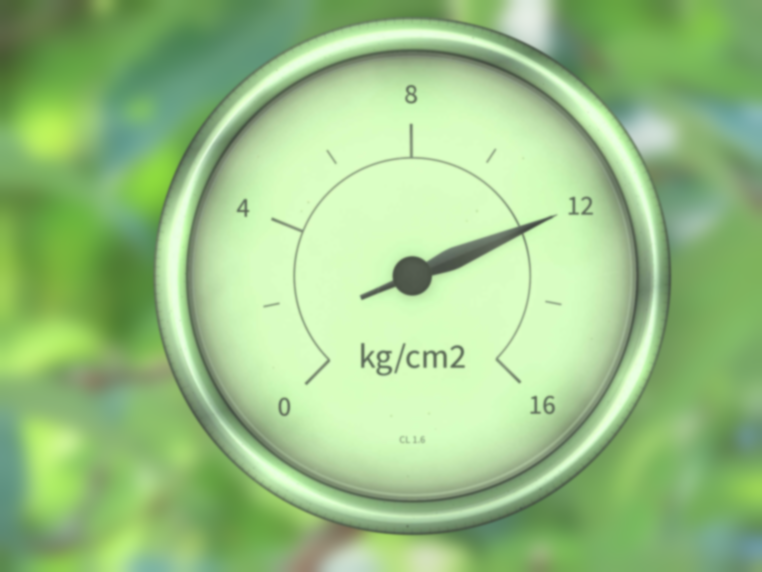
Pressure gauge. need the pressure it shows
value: 12 kg/cm²
